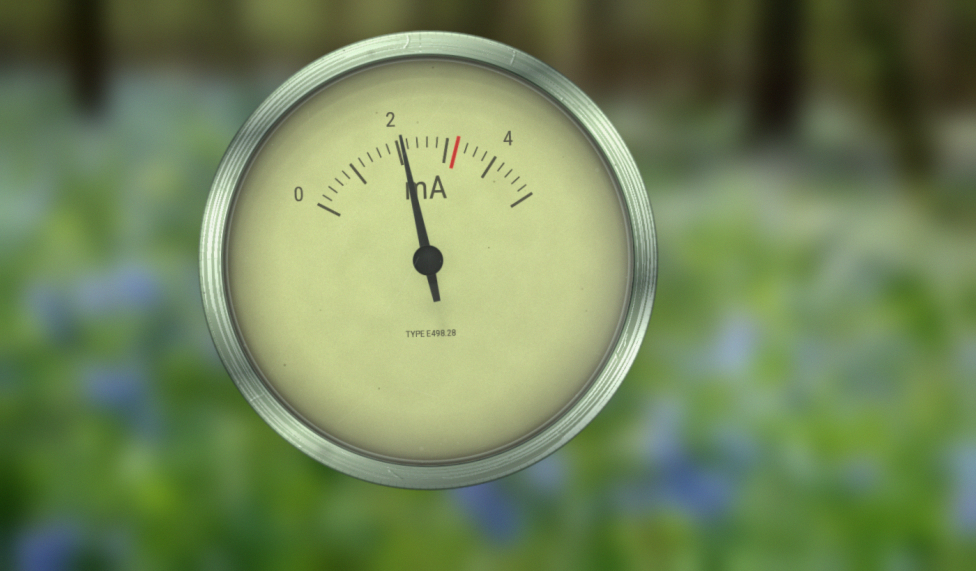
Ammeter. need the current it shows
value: 2.1 mA
